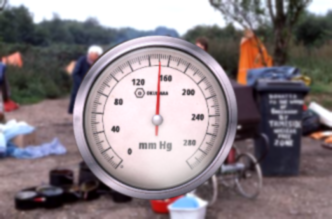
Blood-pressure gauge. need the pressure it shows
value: 150 mmHg
